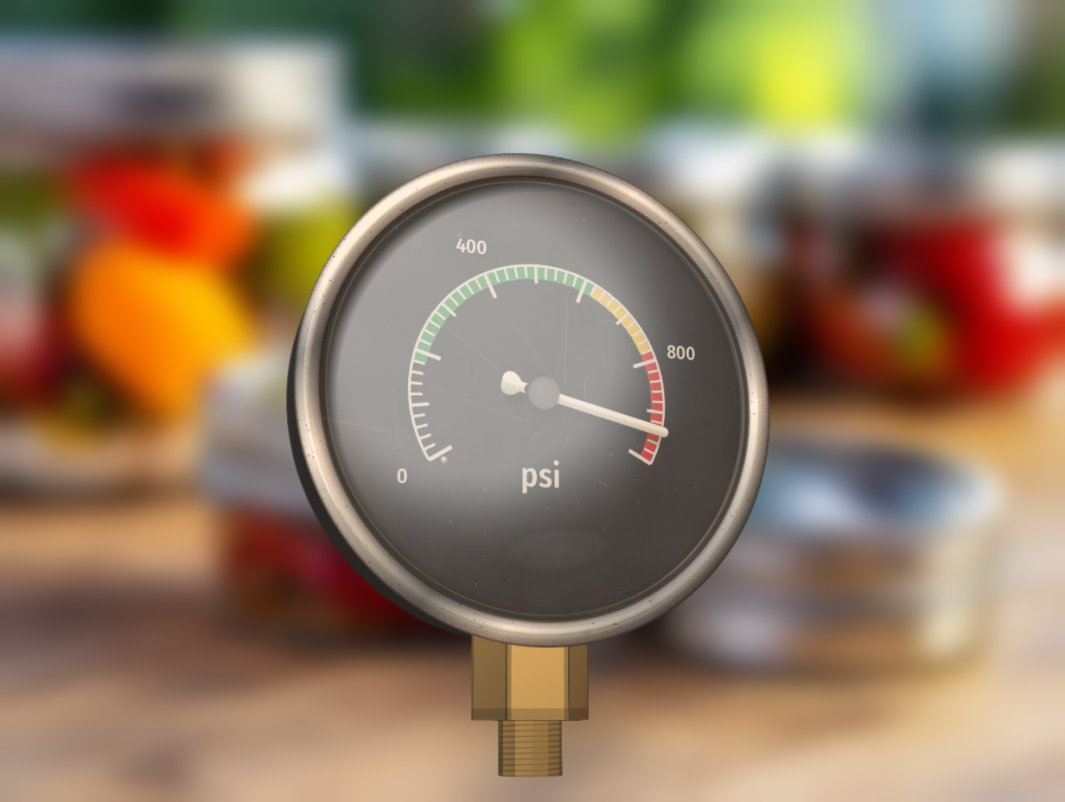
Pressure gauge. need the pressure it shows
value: 940 psi
